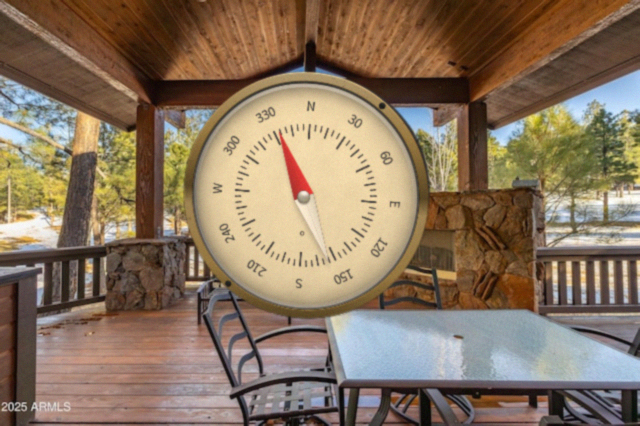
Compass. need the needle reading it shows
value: 335 °
